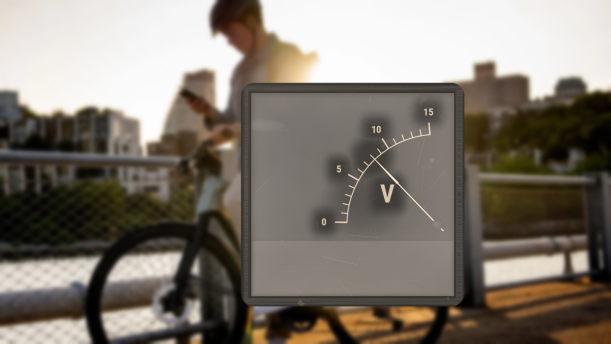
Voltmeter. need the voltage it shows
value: 8 V
